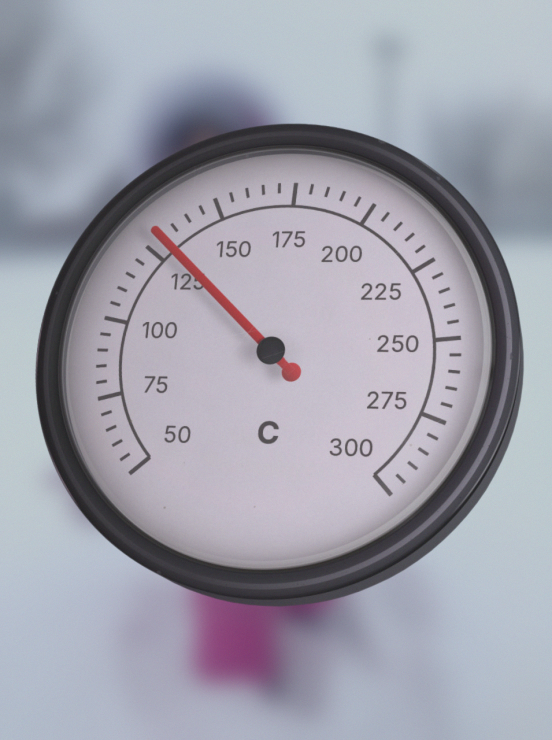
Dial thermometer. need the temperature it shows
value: 130 °C
